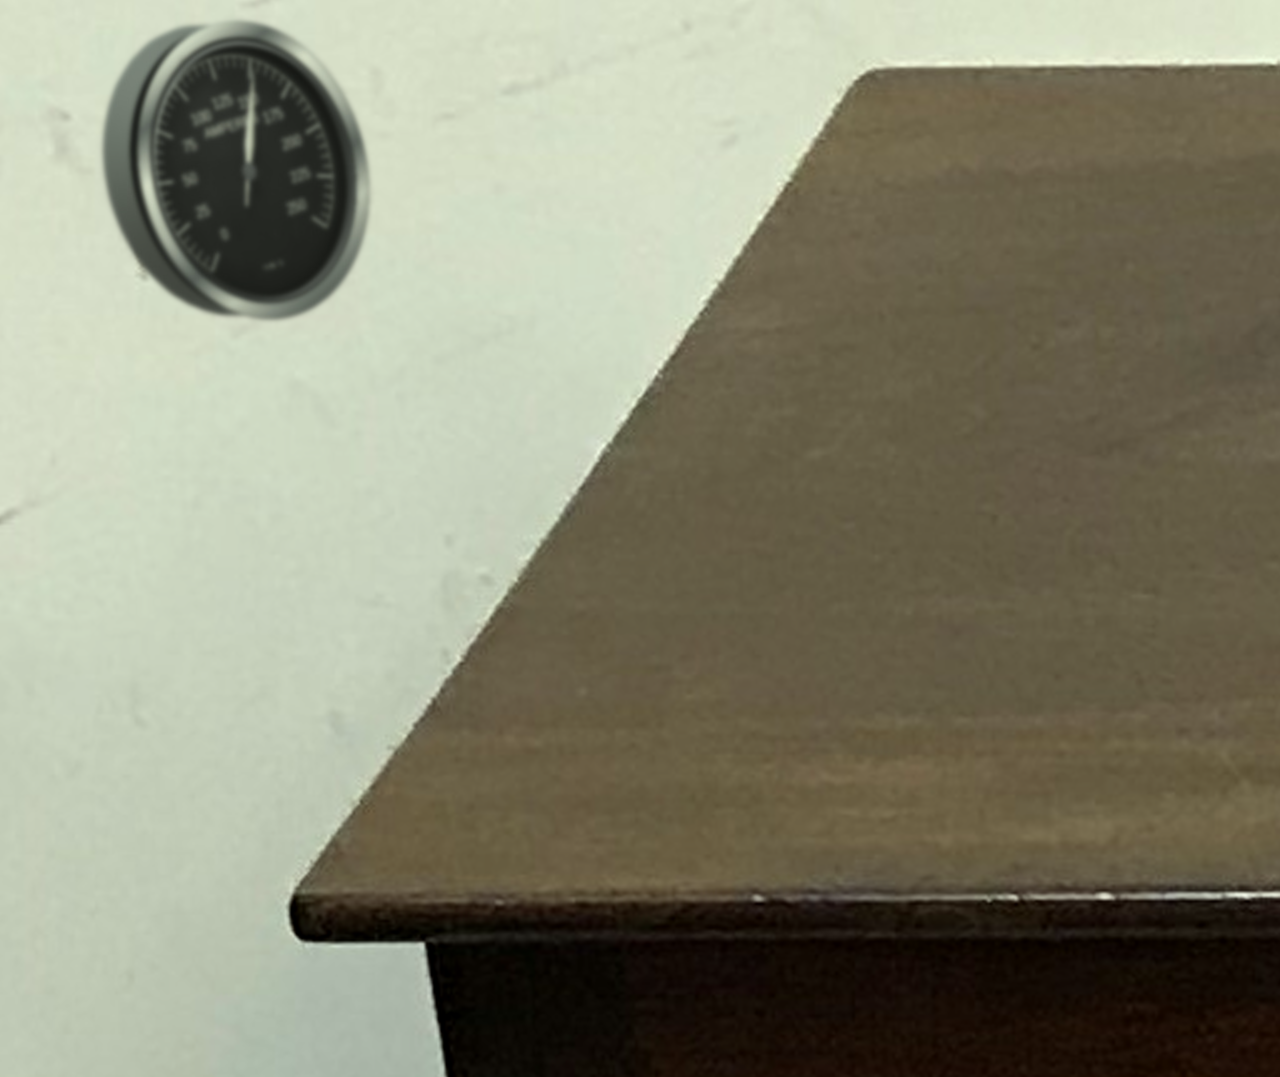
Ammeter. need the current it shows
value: 150 A
